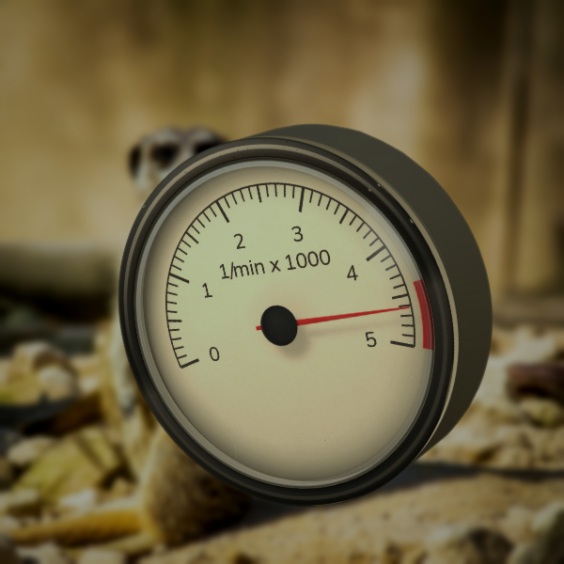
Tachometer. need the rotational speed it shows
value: 4600 rpm
